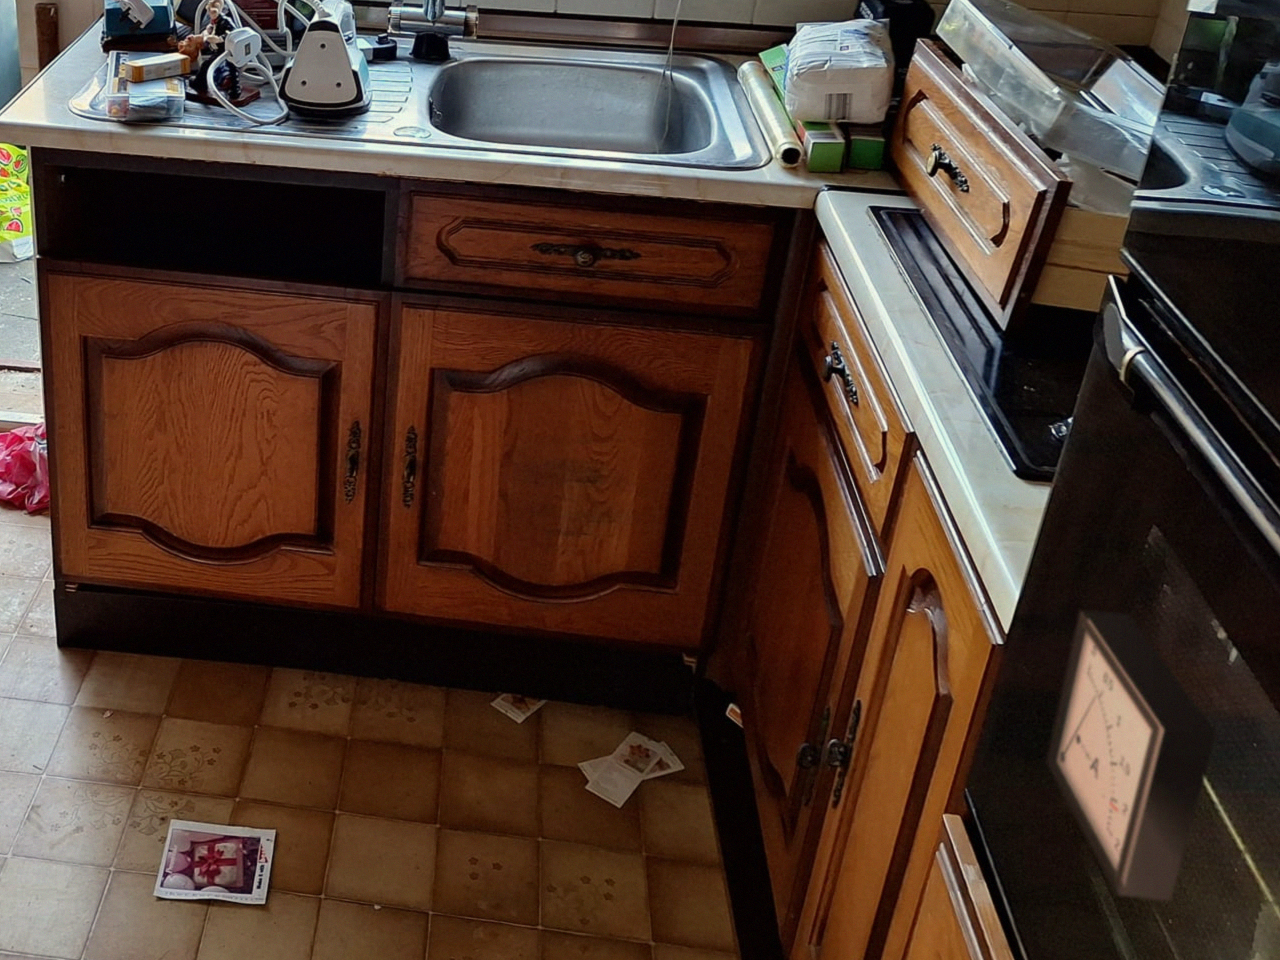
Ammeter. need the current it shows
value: 0.5 A
